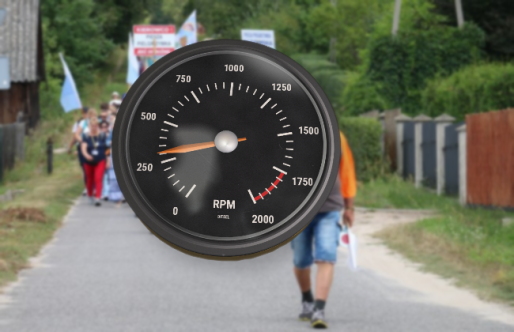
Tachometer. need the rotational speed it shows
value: 300 rpm
